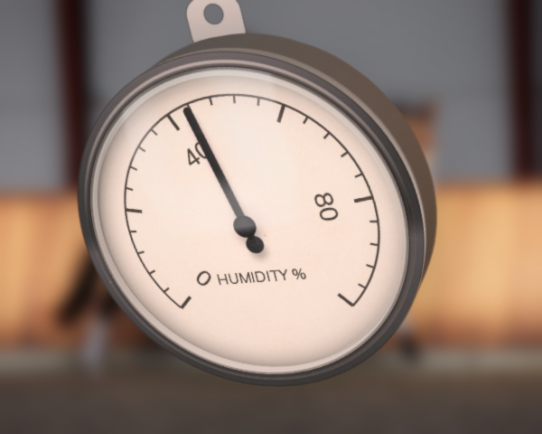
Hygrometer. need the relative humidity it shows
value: 44 %
